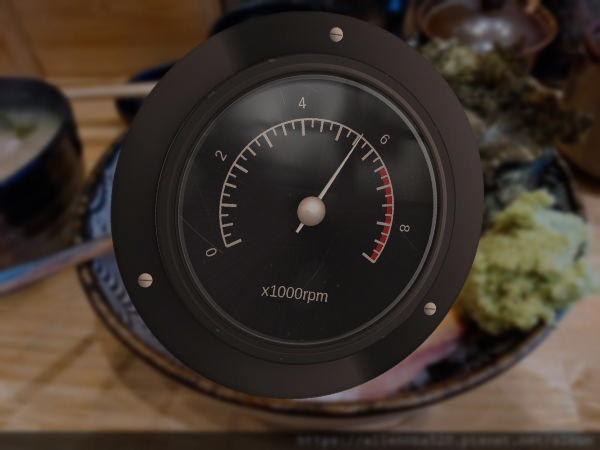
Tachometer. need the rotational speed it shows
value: 5500 rpm
